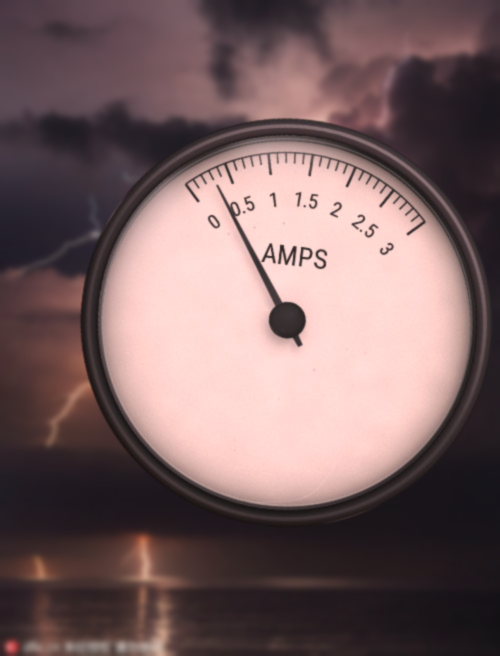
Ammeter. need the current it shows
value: 0.3 A
